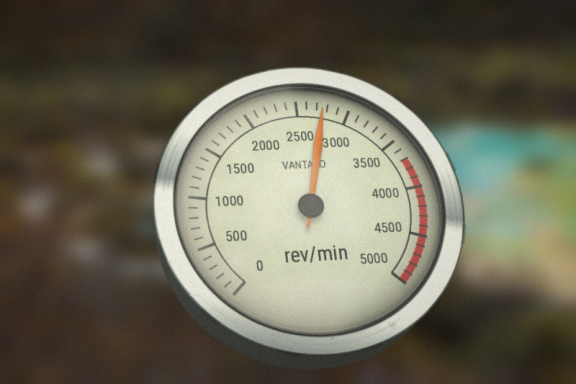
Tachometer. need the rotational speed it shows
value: 2750 rpm
